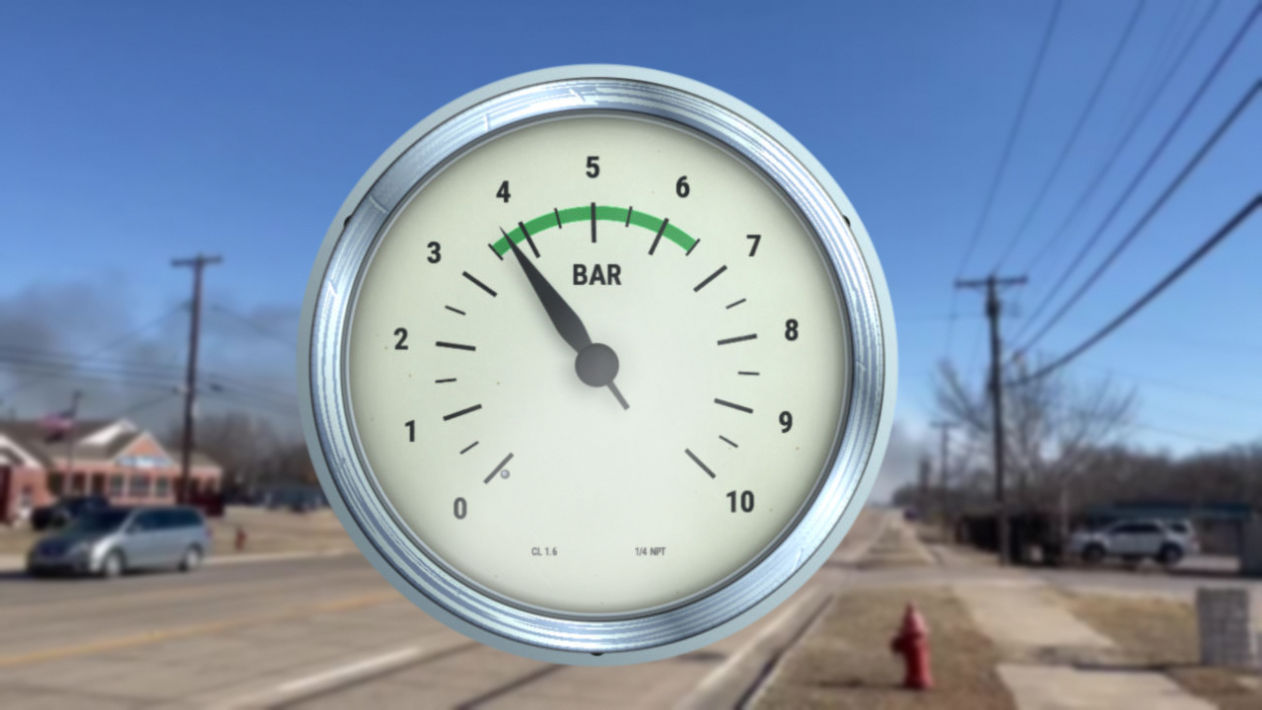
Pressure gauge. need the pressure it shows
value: 3.75 bar
